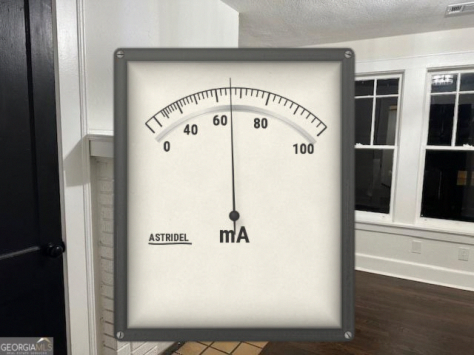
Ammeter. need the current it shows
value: 66 mA
